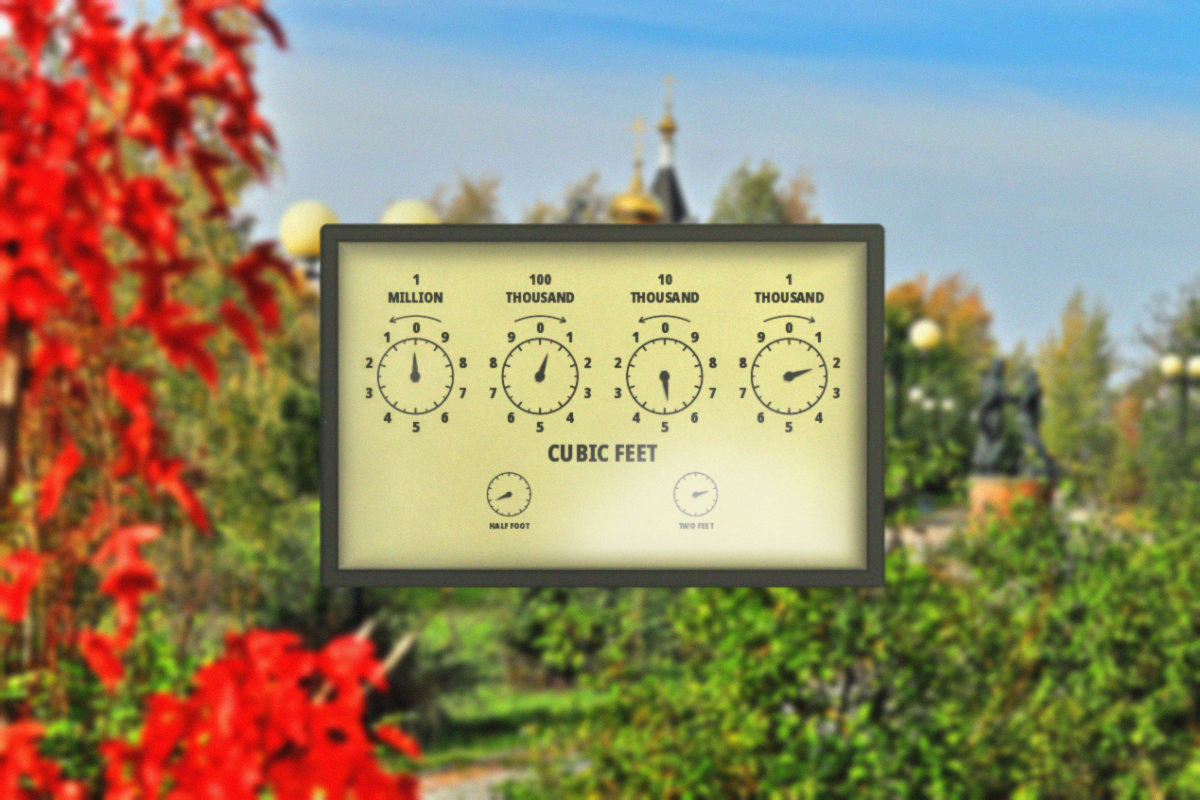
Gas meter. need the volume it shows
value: 5200 ft³
